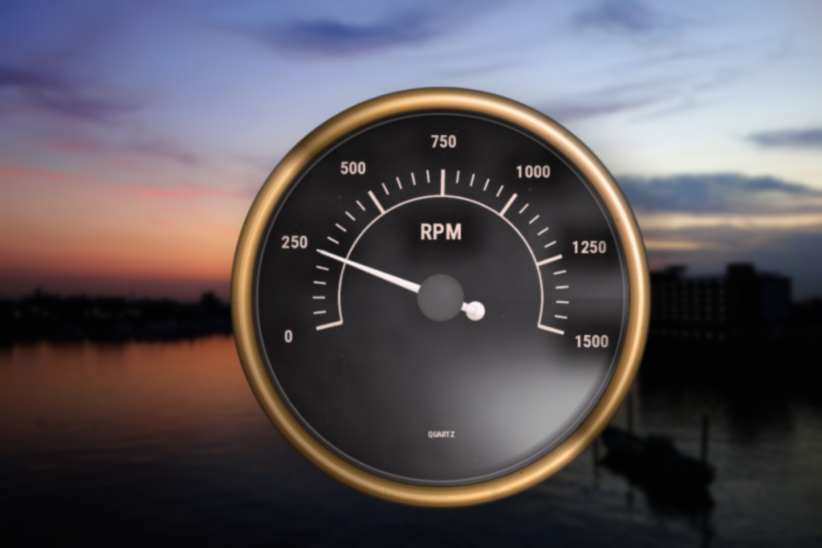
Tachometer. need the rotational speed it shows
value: 250 rpm
